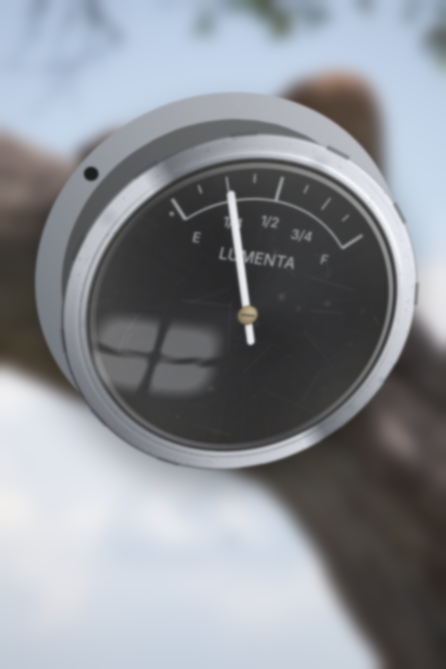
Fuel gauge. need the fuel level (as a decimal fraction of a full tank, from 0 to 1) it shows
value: 0.25
